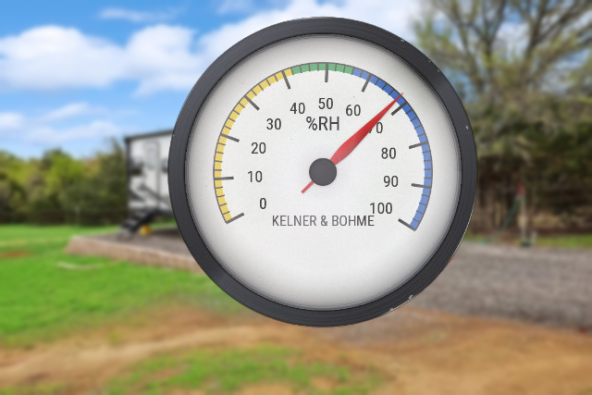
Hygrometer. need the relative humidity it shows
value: 68 %
